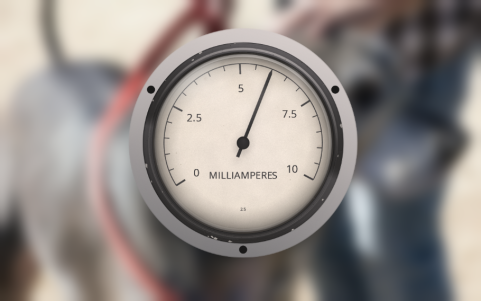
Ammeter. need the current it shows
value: 6 mA
